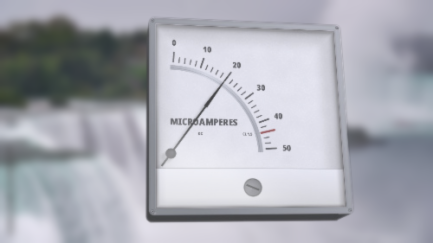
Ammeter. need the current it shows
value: 20 µA
